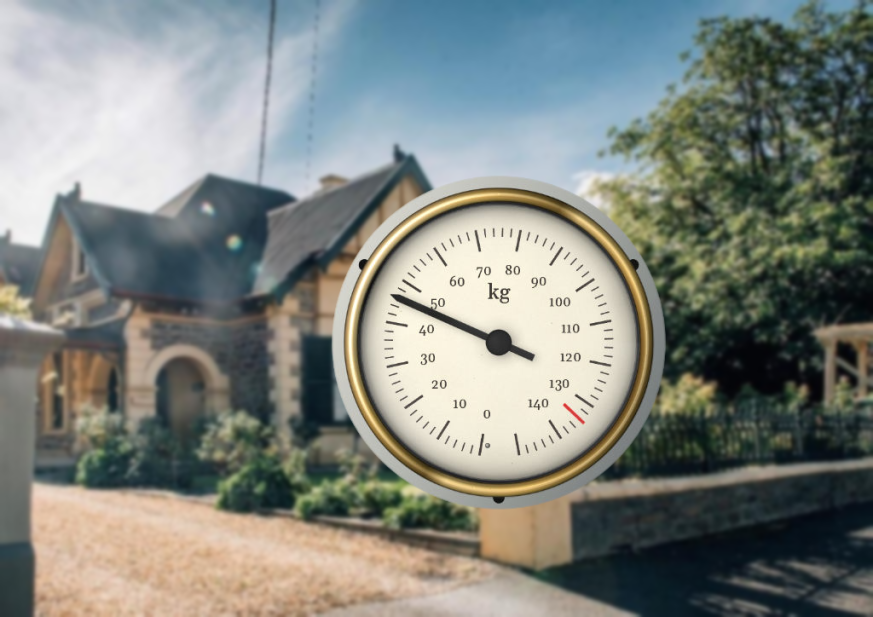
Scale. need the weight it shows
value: 46 kg
